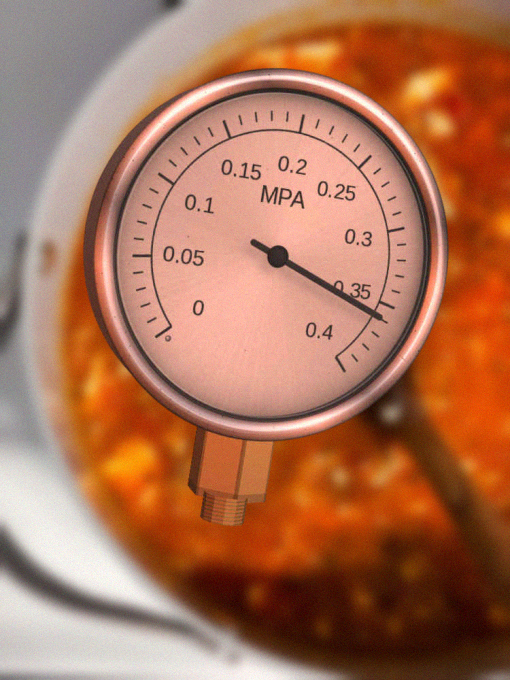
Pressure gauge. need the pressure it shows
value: 0.36 MPa
